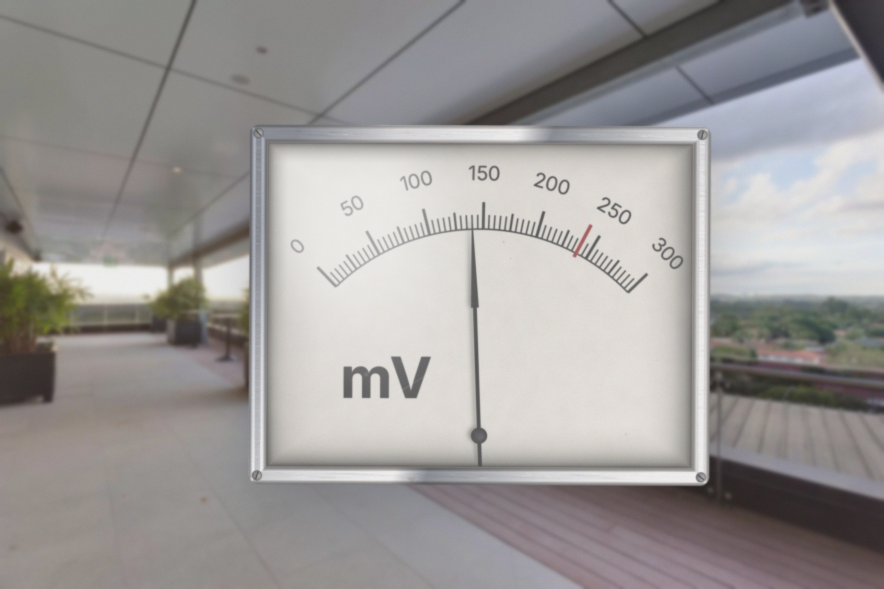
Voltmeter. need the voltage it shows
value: 140 mV
